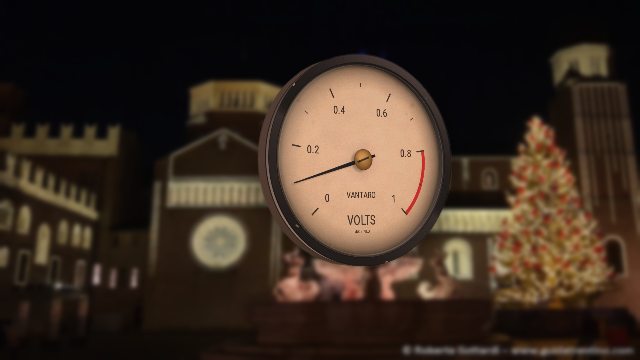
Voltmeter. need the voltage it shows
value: 0.1 V
